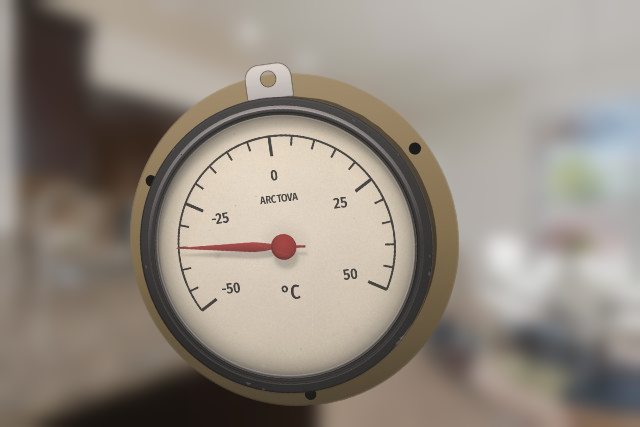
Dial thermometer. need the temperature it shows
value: -35 °C
